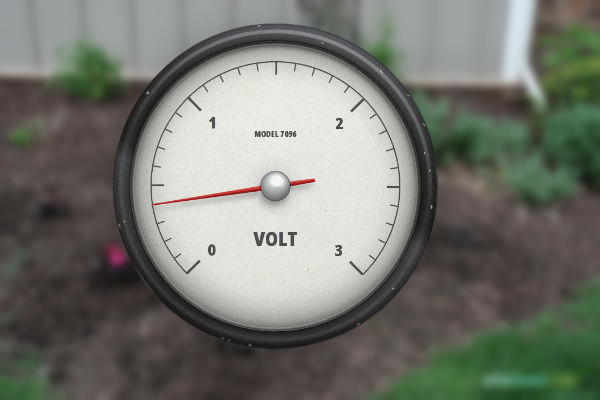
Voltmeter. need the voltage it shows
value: 0.4 V
